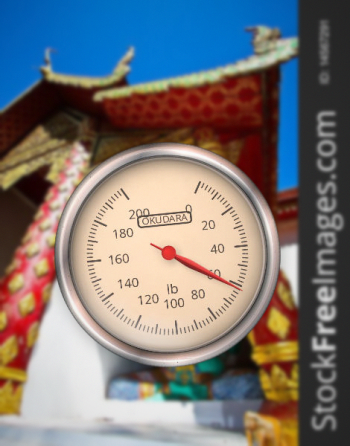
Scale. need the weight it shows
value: 62 lb
